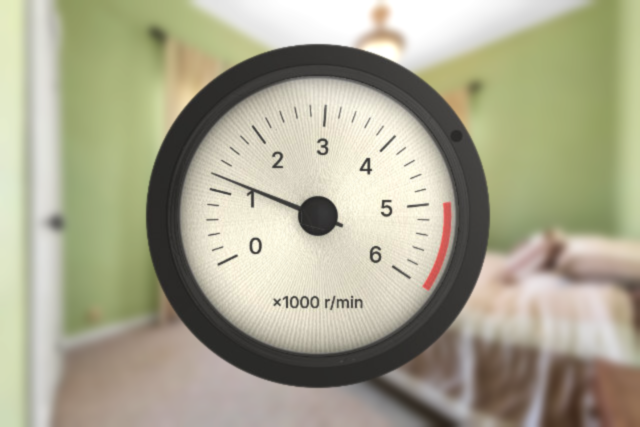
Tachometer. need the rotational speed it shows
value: 1200 rpm
